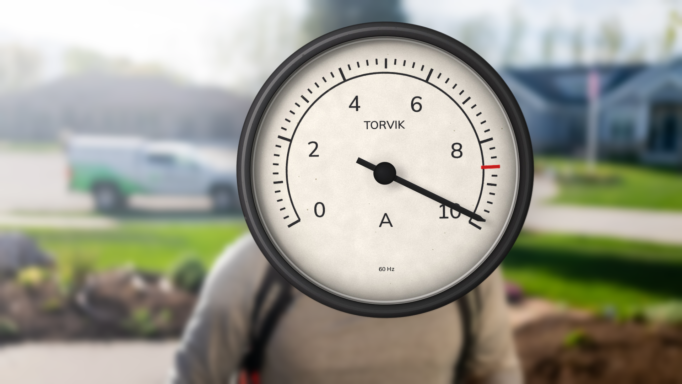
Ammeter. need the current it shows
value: 9.8 A
